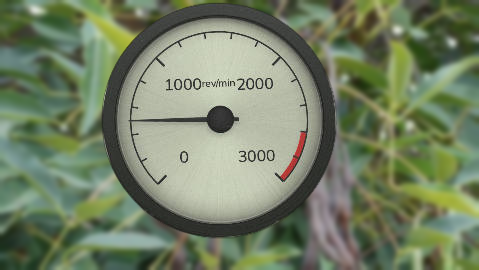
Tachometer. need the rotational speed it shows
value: 500 rpm
